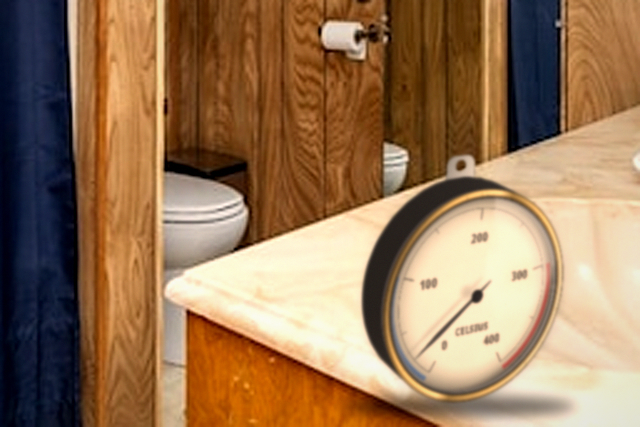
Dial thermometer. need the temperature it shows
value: 25 °C
